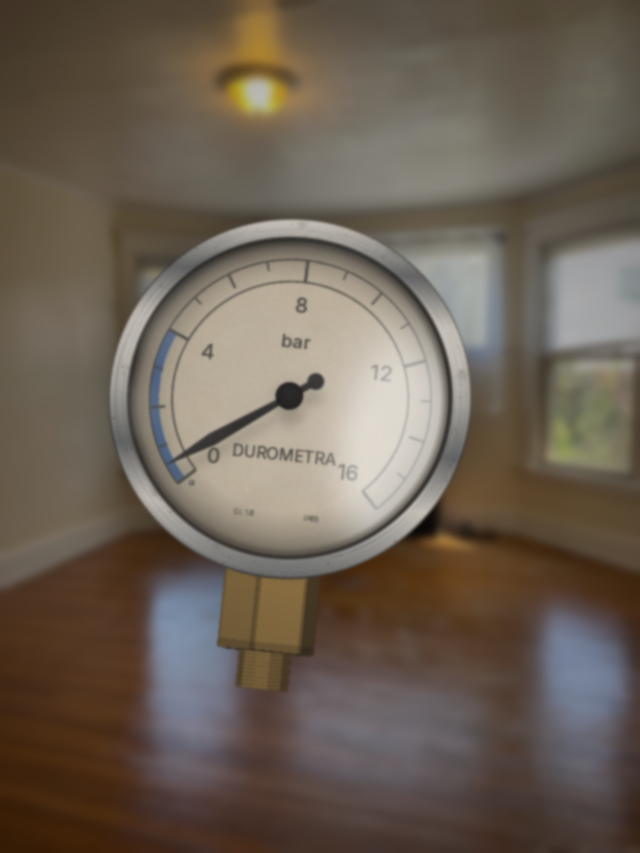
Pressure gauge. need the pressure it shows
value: 0.5 bar
